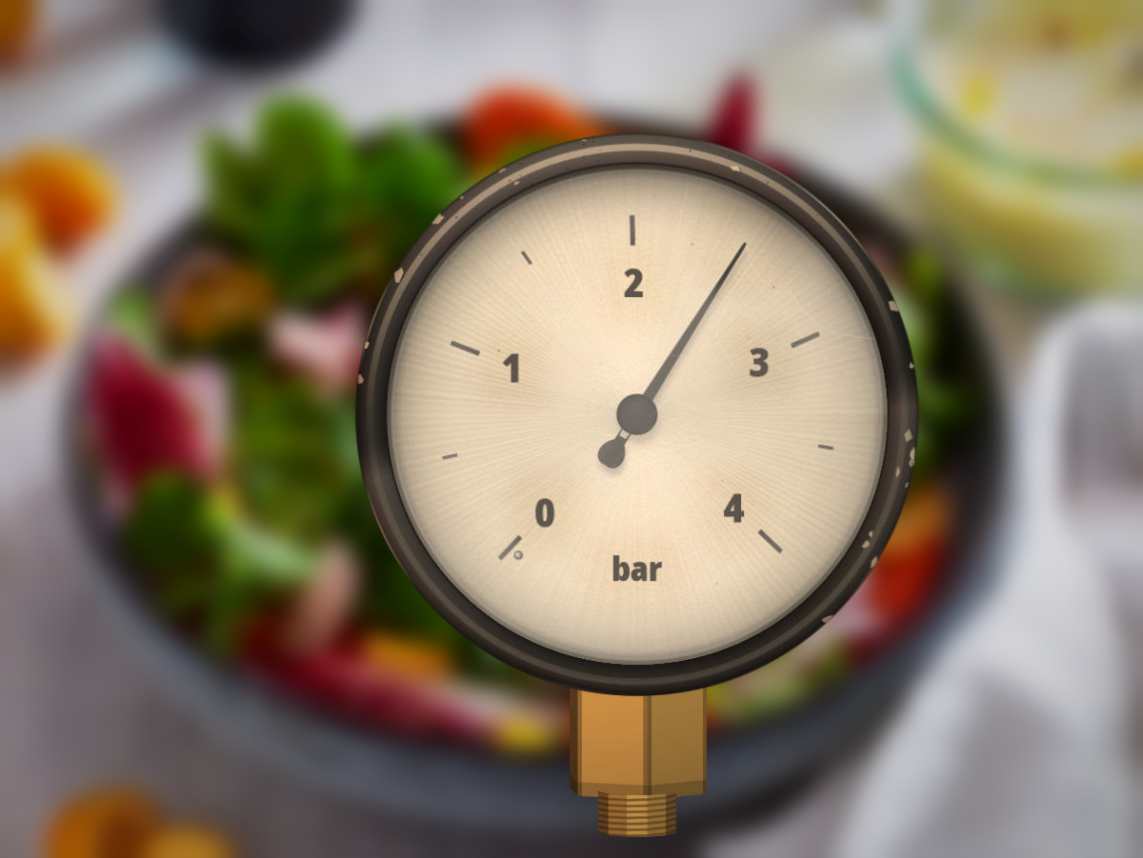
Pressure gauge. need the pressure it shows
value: 2.5 bar
